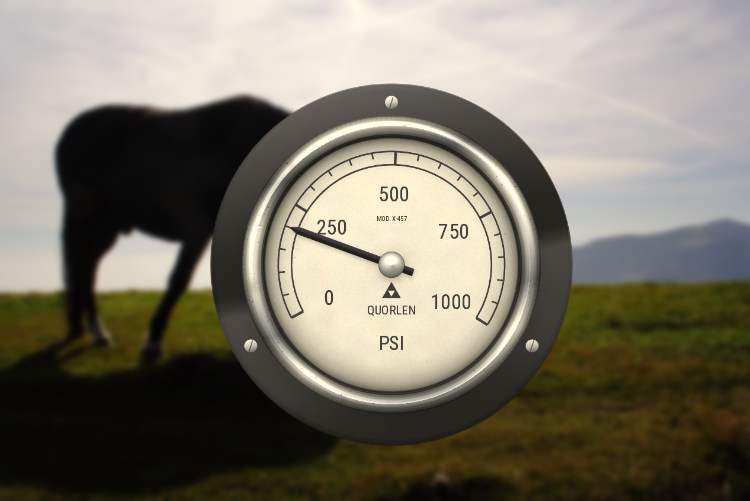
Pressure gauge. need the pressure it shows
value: 200 psi
